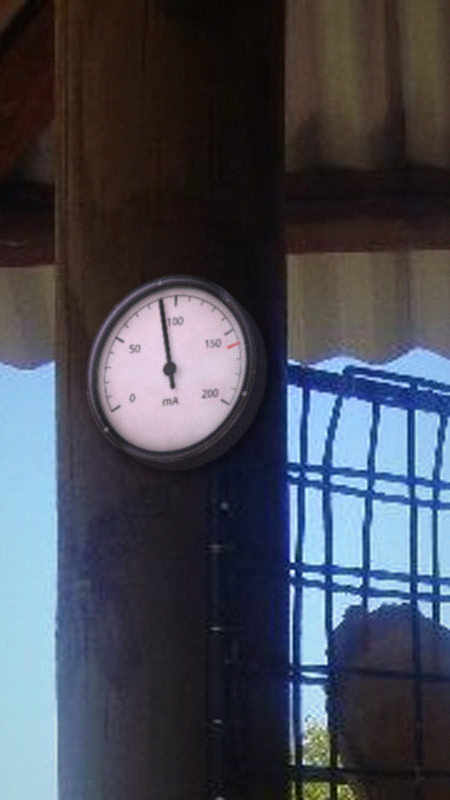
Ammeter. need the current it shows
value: 90 mA
